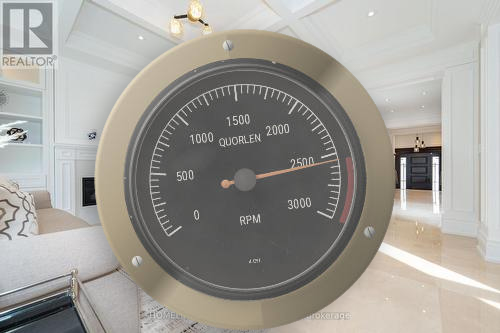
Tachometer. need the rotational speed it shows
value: 2550 rpm
